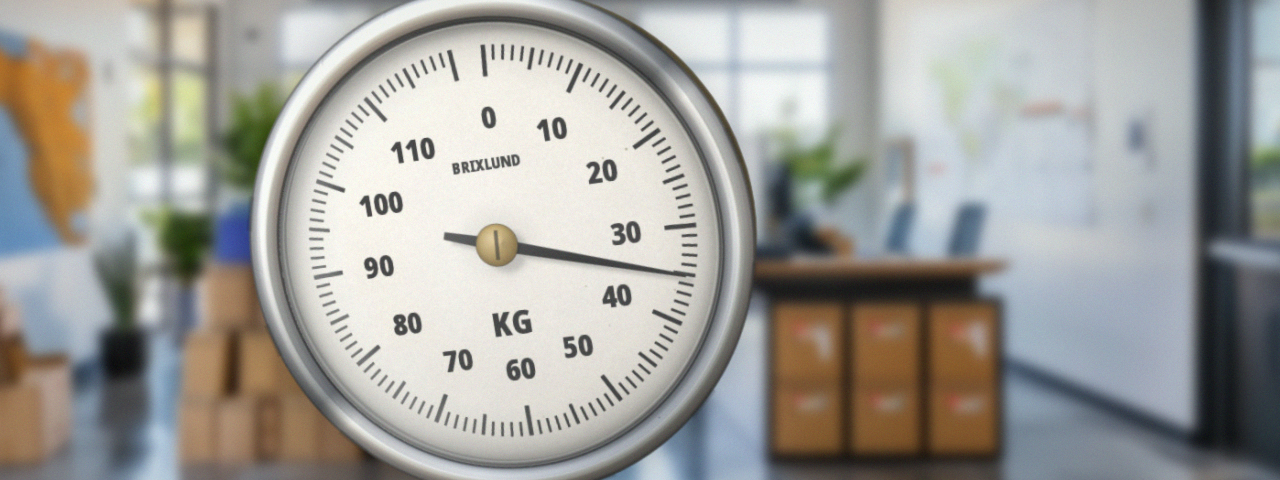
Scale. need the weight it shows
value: 35 kg
